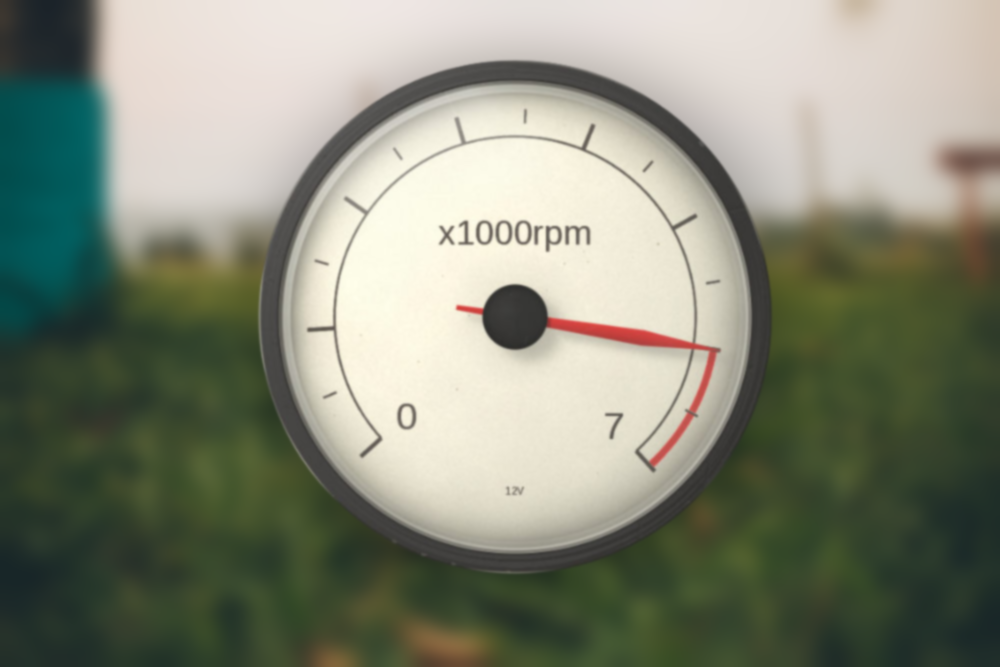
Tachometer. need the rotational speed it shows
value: 6000 rpm
